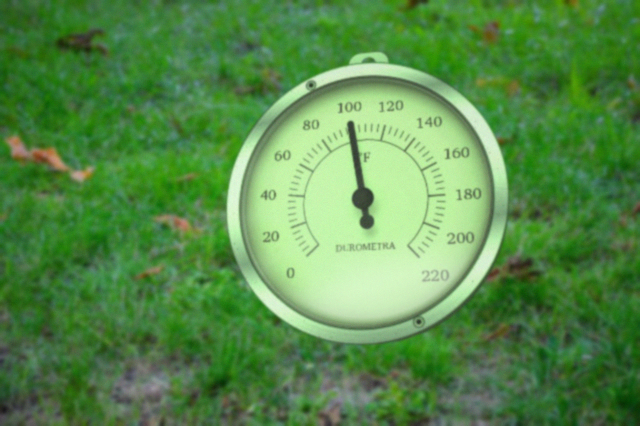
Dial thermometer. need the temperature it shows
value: 100 °F
